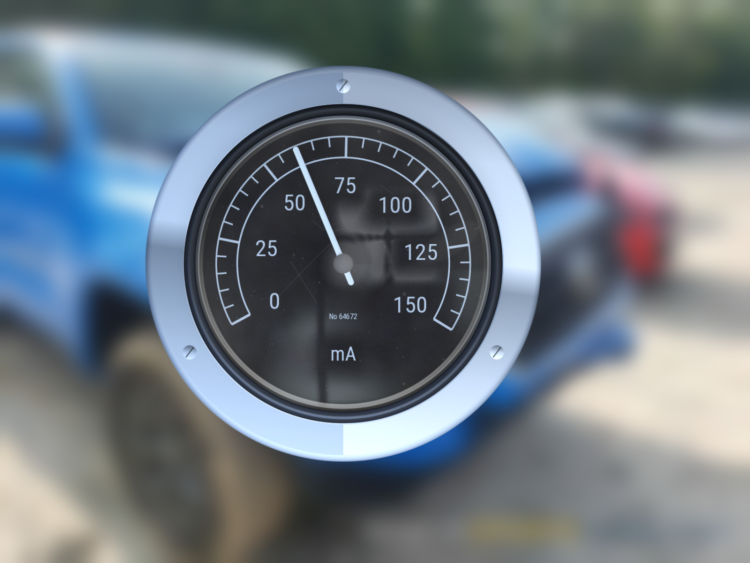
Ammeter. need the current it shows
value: 60 mA
